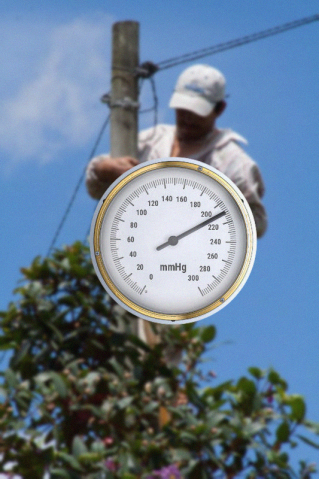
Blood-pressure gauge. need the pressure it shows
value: 210 mmHg
